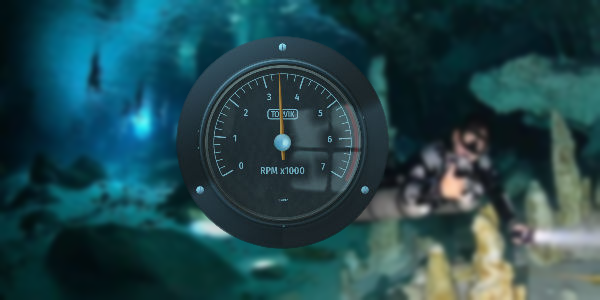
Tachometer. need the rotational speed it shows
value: 3400 rpm
